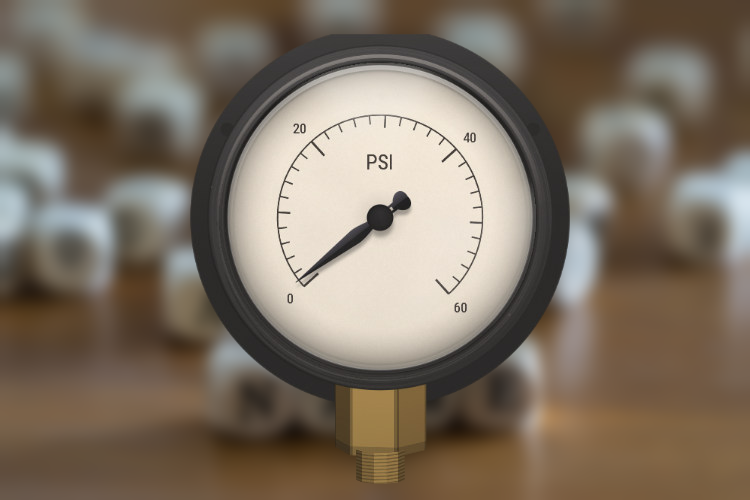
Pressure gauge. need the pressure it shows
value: 1 psi
